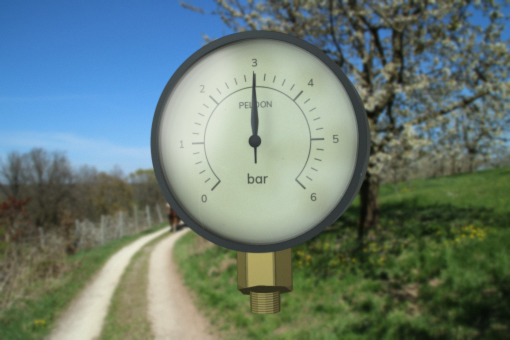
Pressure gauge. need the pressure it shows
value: 3 bar
